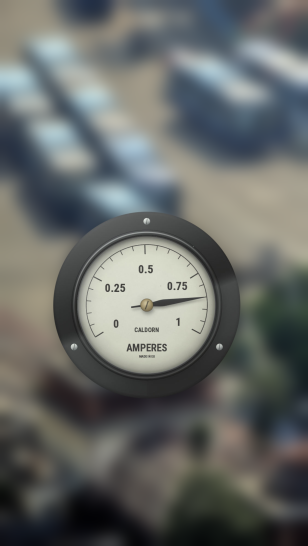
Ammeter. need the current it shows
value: 0.85 A
